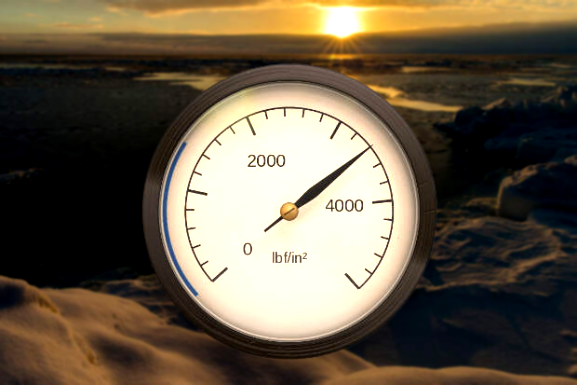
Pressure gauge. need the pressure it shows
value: 3400 psi
